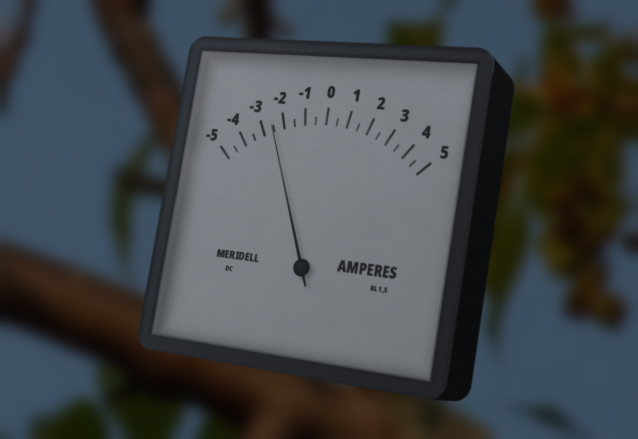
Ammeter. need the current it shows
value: -2.5 A
